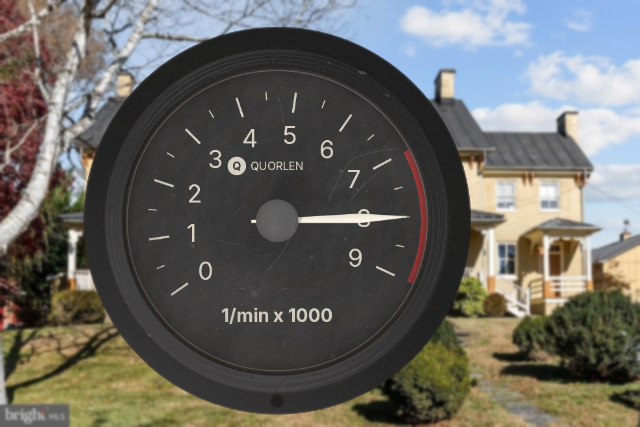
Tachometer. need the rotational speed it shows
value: 8000 rpm
